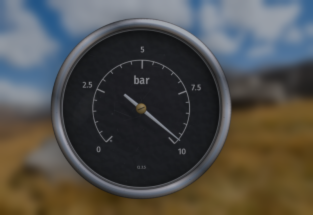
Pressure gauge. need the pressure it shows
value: 9.75 bar
